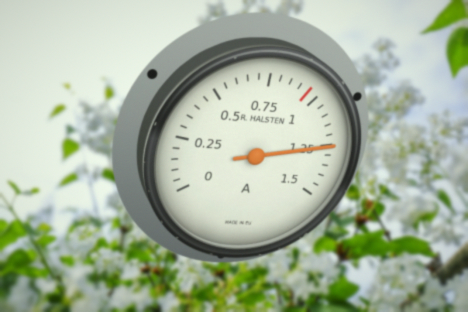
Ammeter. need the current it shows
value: 1.25 A
